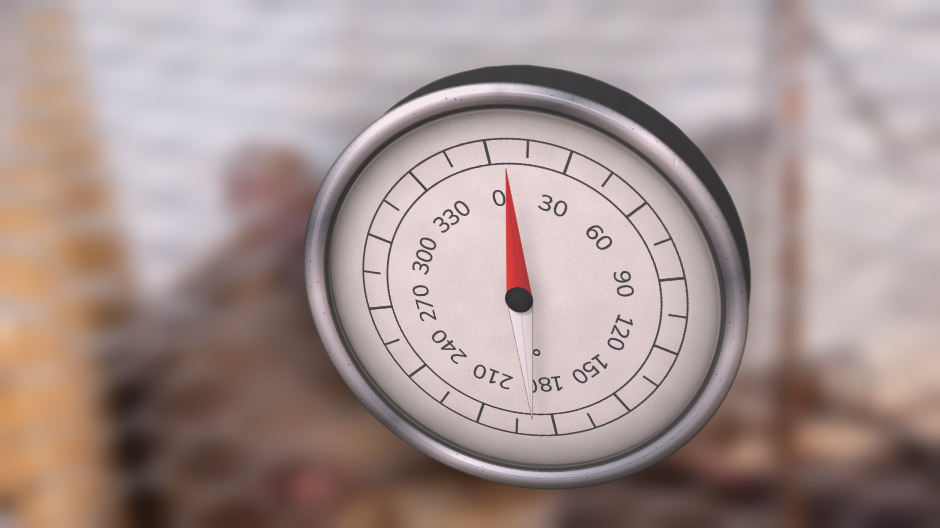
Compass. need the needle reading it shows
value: 7.5 °
